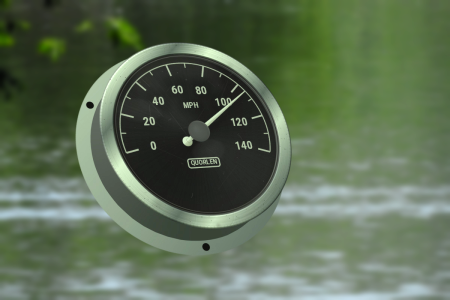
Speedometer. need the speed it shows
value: 105 mph
